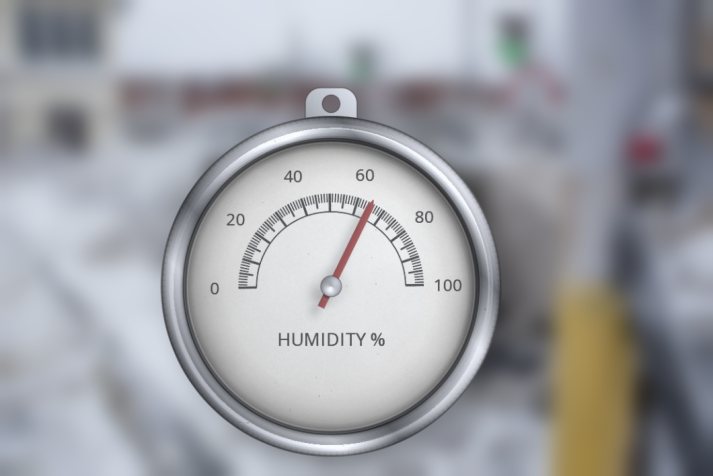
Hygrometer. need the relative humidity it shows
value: 65 %
